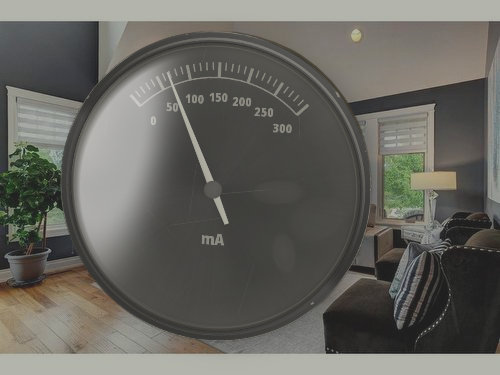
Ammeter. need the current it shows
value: 70 mA
